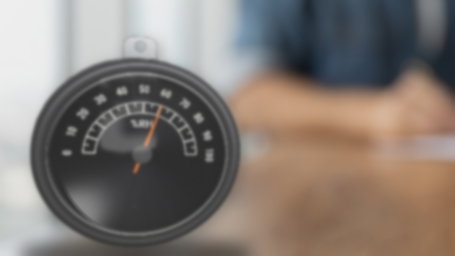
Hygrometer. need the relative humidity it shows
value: 60 %
